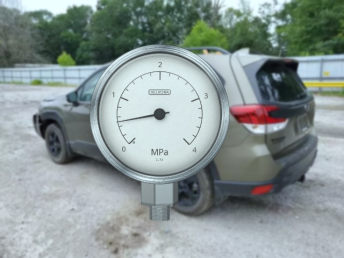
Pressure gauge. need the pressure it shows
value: 0.5 MPa
